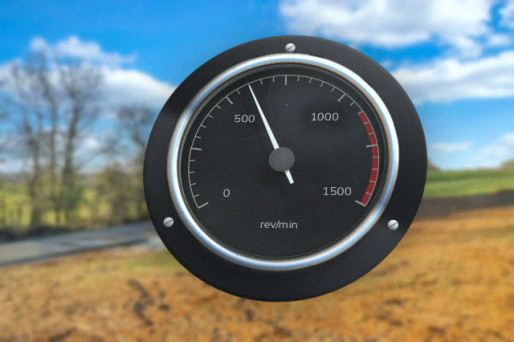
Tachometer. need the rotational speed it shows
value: 600 rpm
